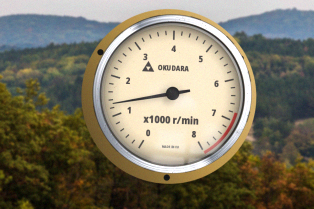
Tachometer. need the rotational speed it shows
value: 1300 rpm
